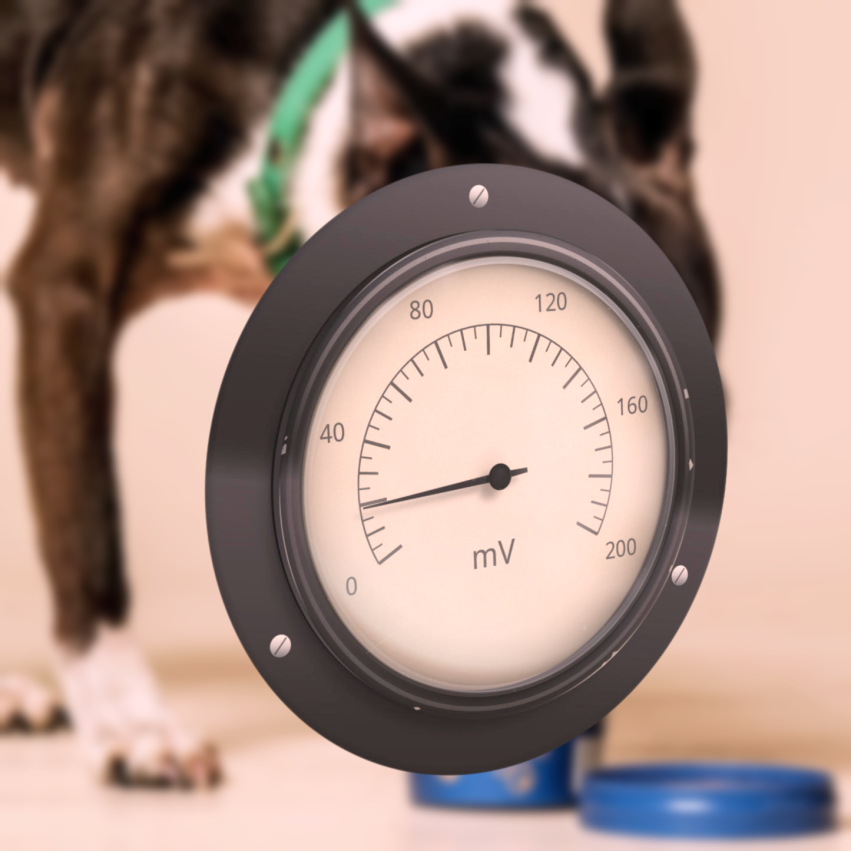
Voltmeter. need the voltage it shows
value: 20 mV
